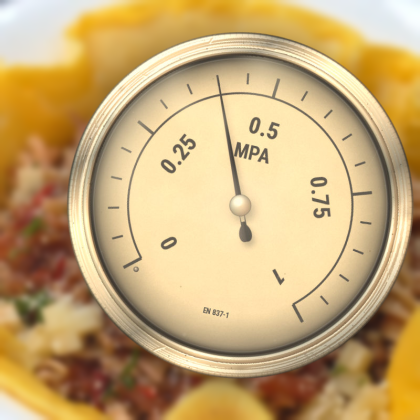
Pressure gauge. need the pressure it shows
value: 0.4 MPa
